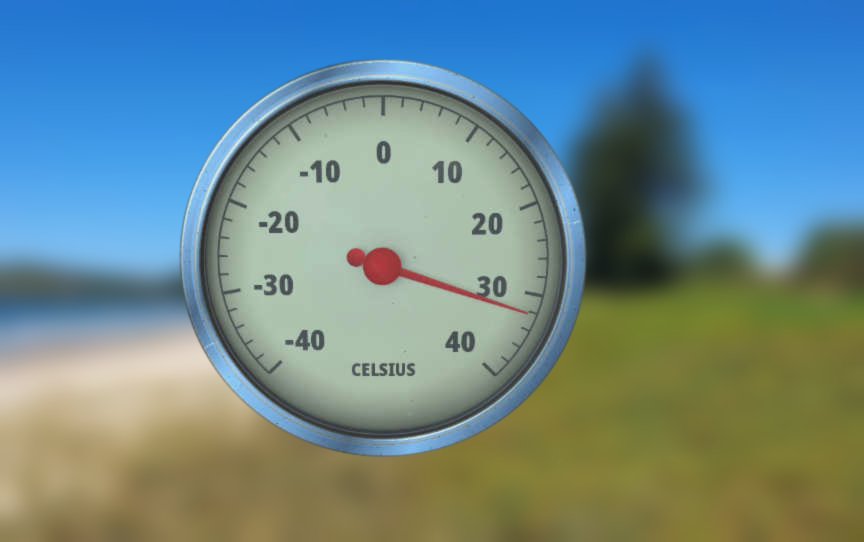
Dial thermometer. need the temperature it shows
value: 32 °C
